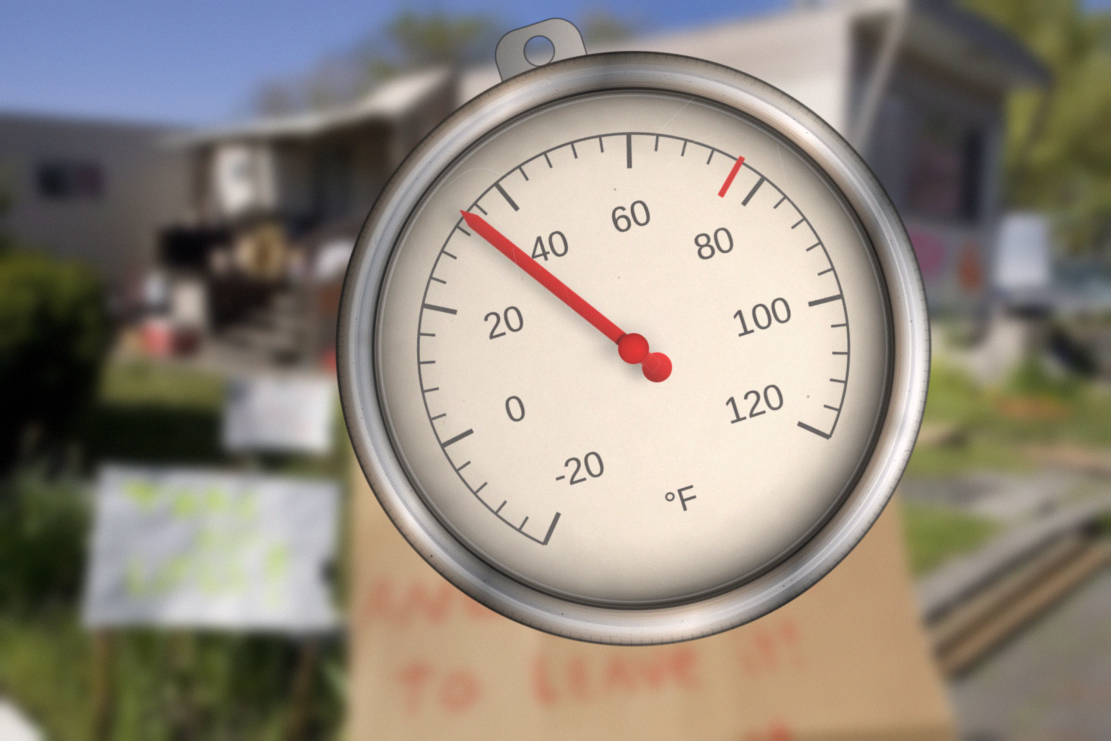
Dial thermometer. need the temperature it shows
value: 34 °F
